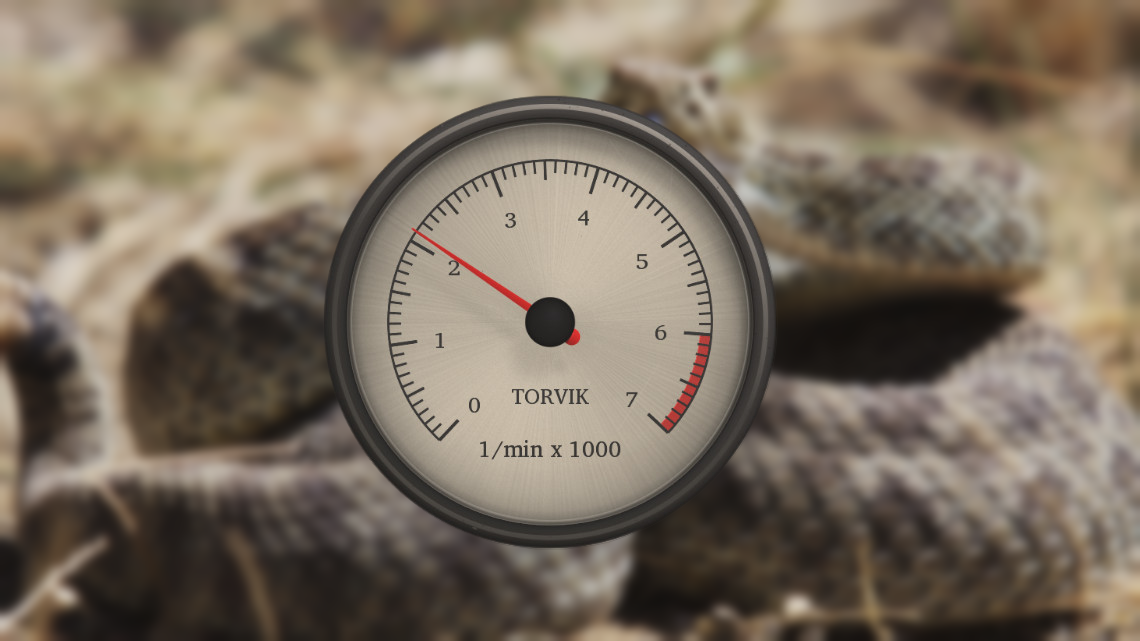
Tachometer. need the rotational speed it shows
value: 2100 rpm
